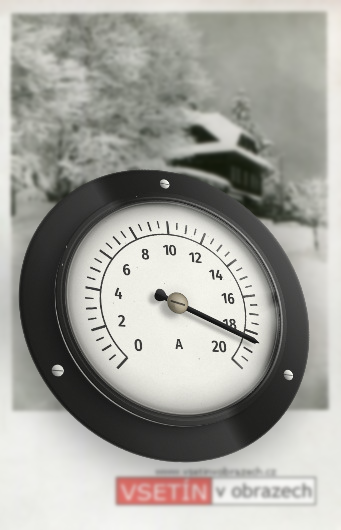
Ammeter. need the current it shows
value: 18.5 A
